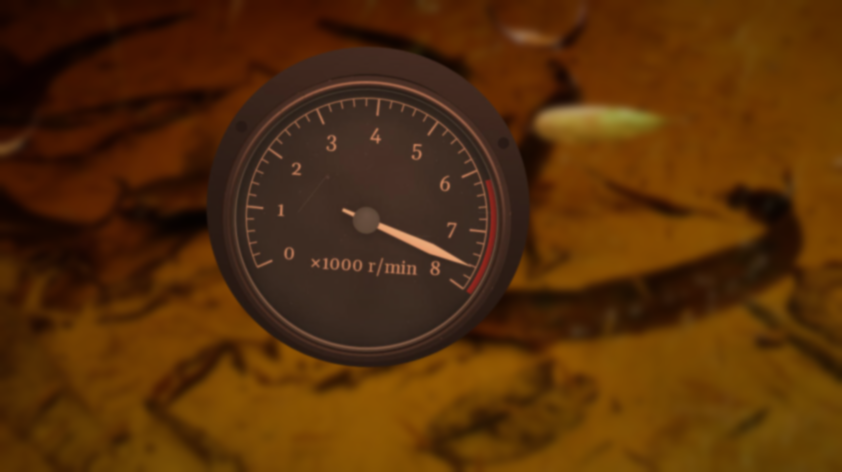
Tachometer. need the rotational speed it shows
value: 7600 rpm
